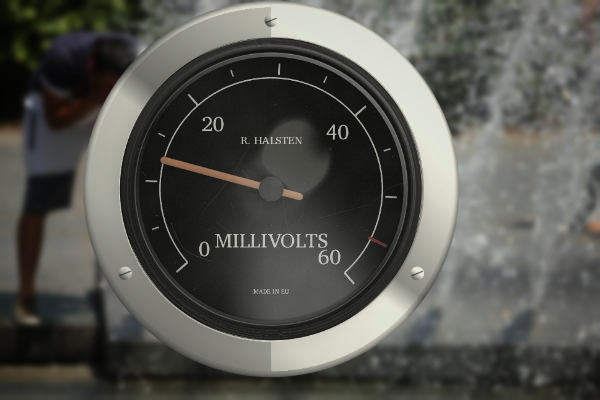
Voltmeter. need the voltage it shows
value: 12.5 mV
